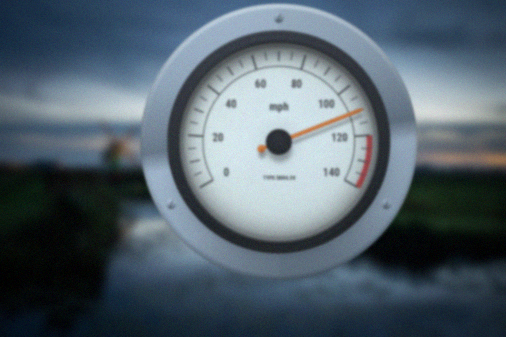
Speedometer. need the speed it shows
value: 110 mph
